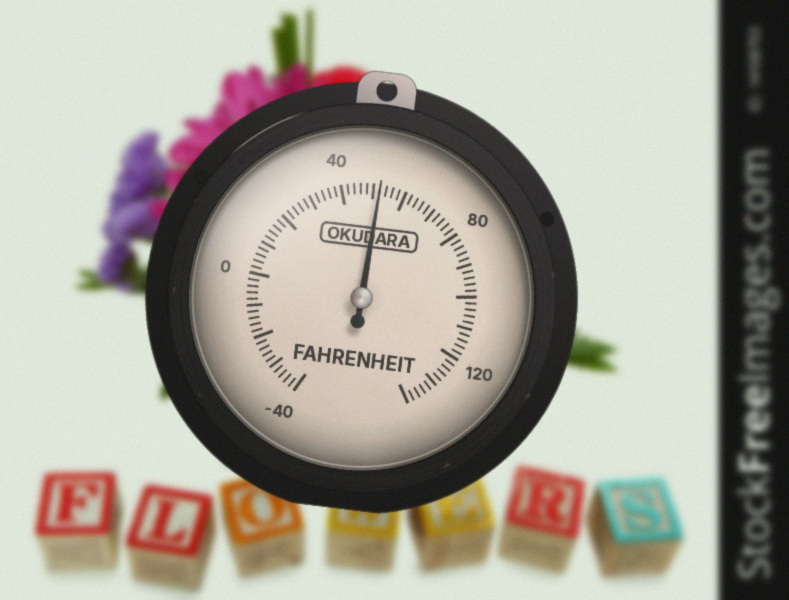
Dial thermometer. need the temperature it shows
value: 52 °F
